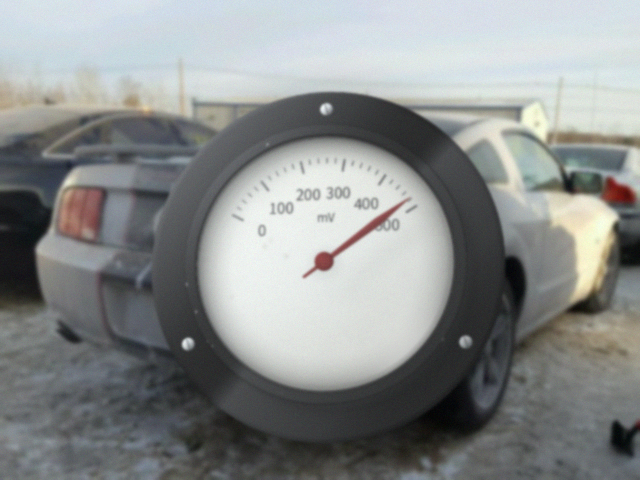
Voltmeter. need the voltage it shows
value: 480 mV
